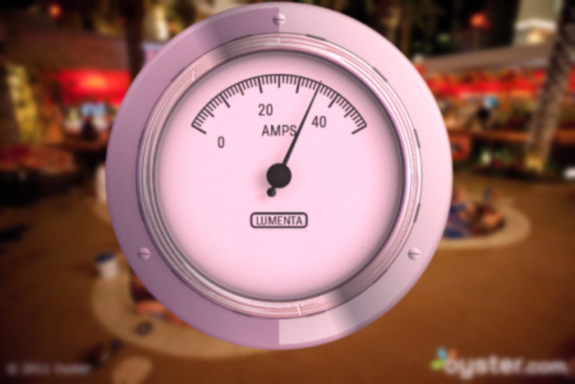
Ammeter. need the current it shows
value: 35 A
